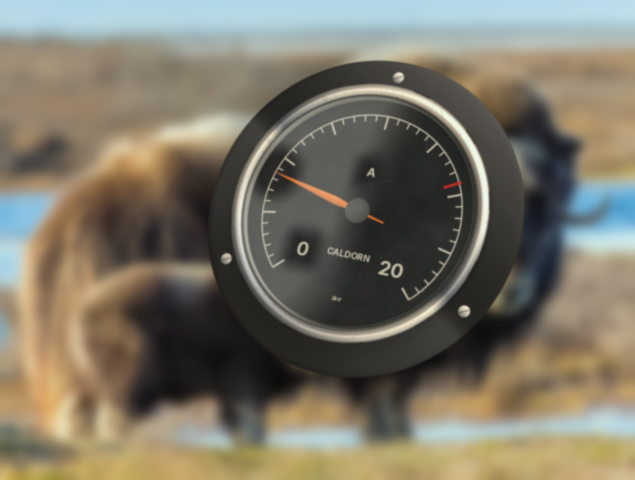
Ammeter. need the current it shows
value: 4.25 A
